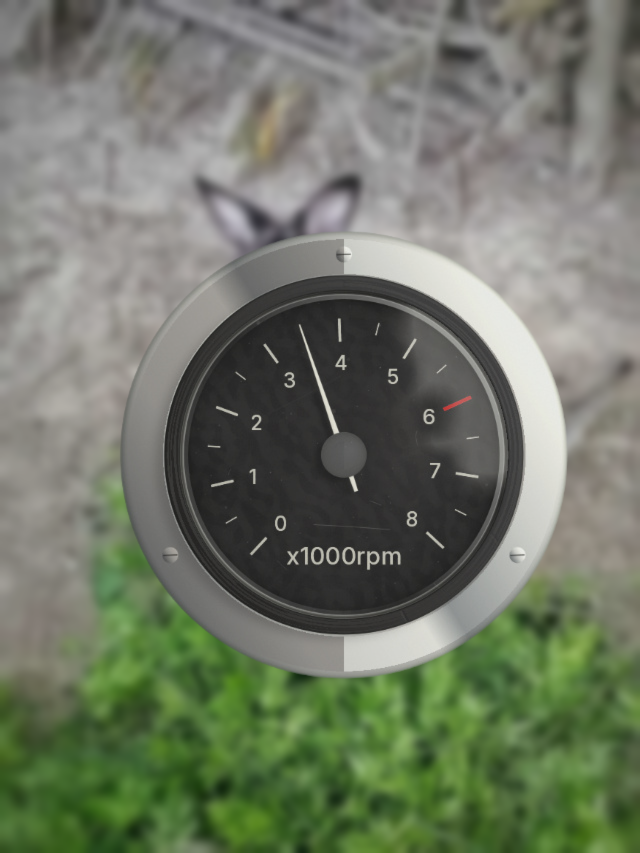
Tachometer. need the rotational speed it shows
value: 3500 rpm
